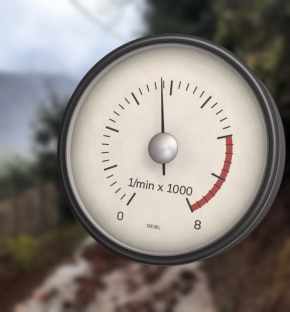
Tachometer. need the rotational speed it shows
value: 3800 rpm
